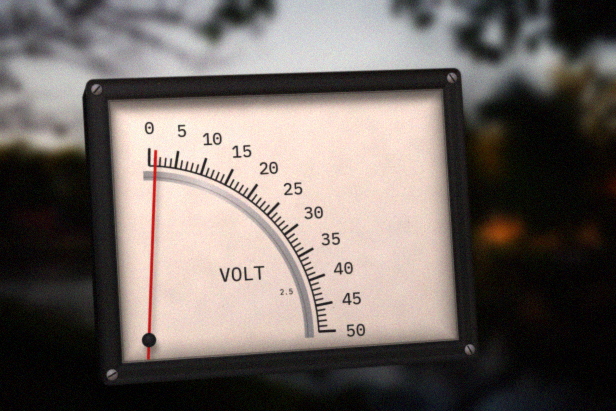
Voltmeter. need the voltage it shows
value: 1 V
